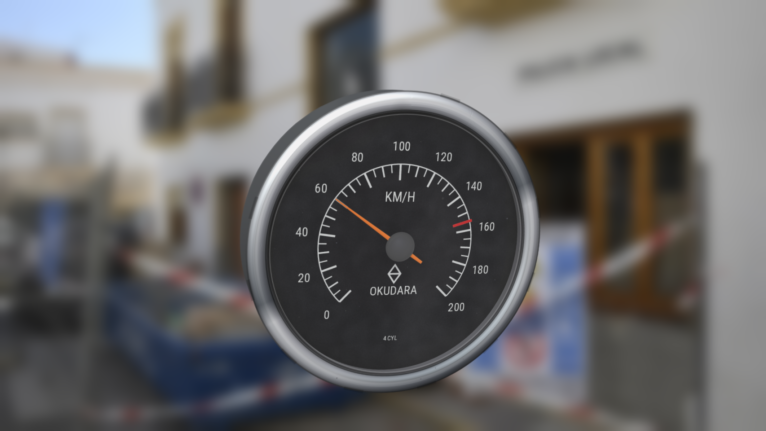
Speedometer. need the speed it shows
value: 60 km/h
